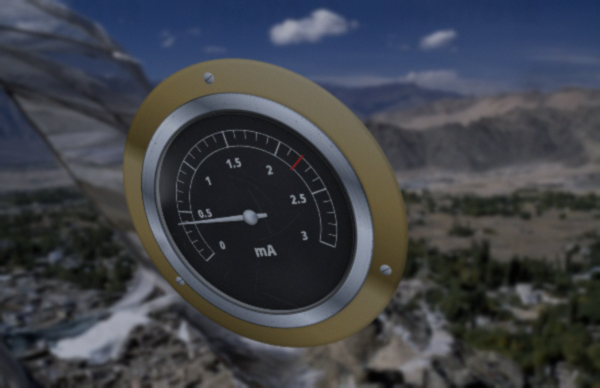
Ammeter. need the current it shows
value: 0.4 mA
